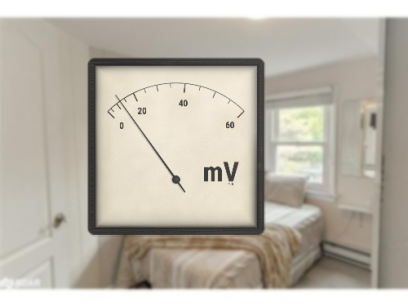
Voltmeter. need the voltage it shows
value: 12.5 mV
